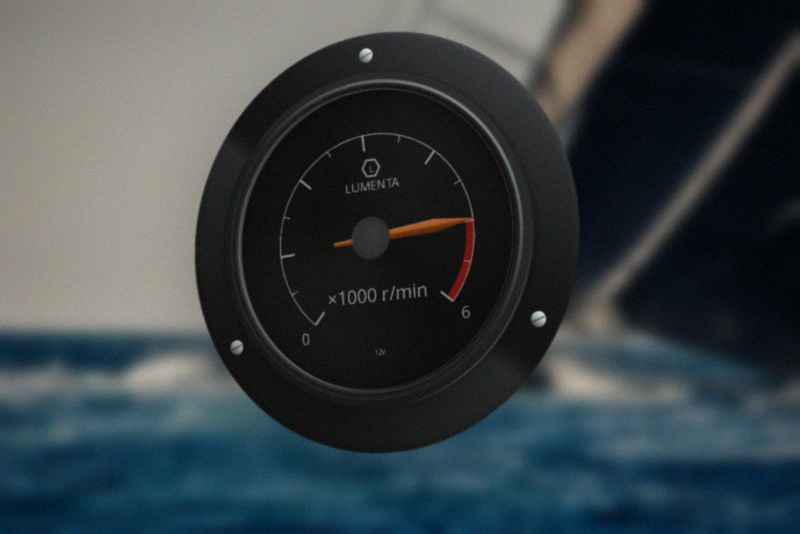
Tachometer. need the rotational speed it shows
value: 5000 rpm
